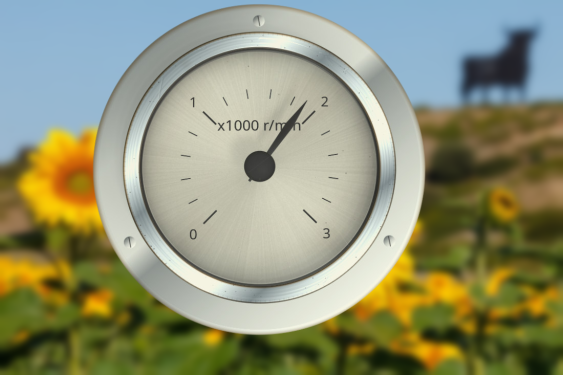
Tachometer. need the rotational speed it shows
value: 1900 rpm
